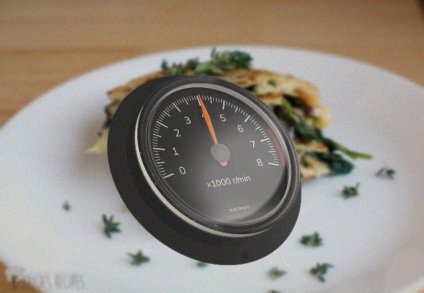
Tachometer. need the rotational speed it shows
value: 4000 rpm
